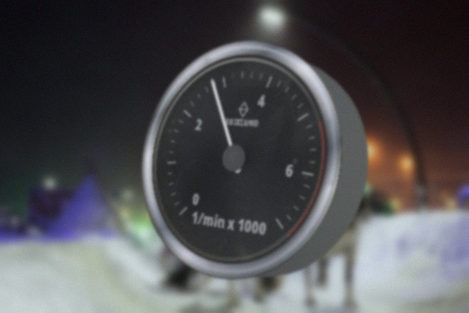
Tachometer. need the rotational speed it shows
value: 2800 rpm
